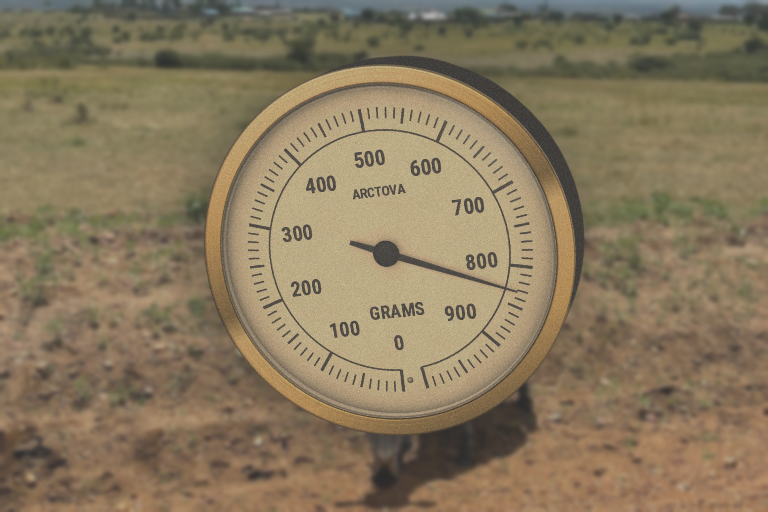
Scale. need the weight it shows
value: 830 g
